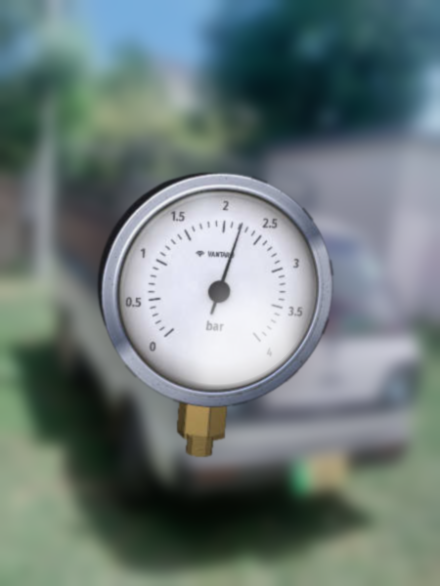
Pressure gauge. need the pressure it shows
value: 2.2 bar
